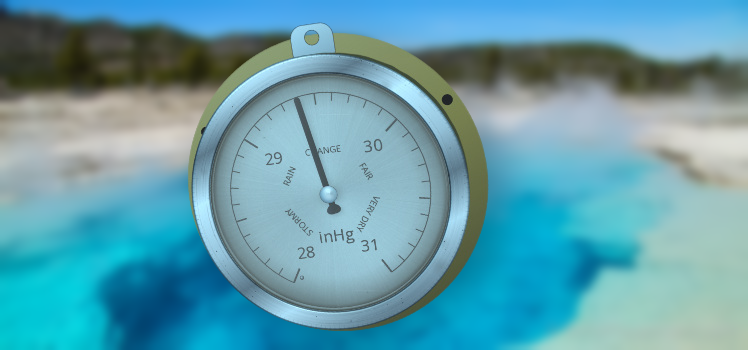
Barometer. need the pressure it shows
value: 29.4 inHg
